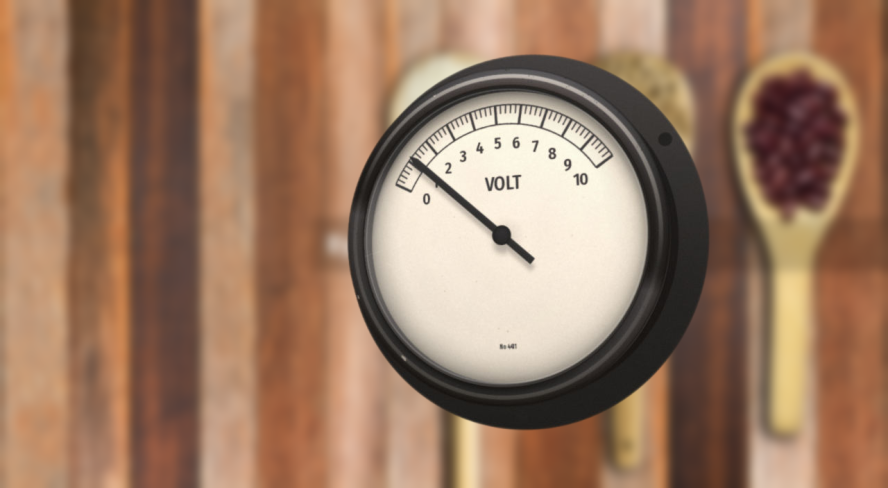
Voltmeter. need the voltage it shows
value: 1.2 V
